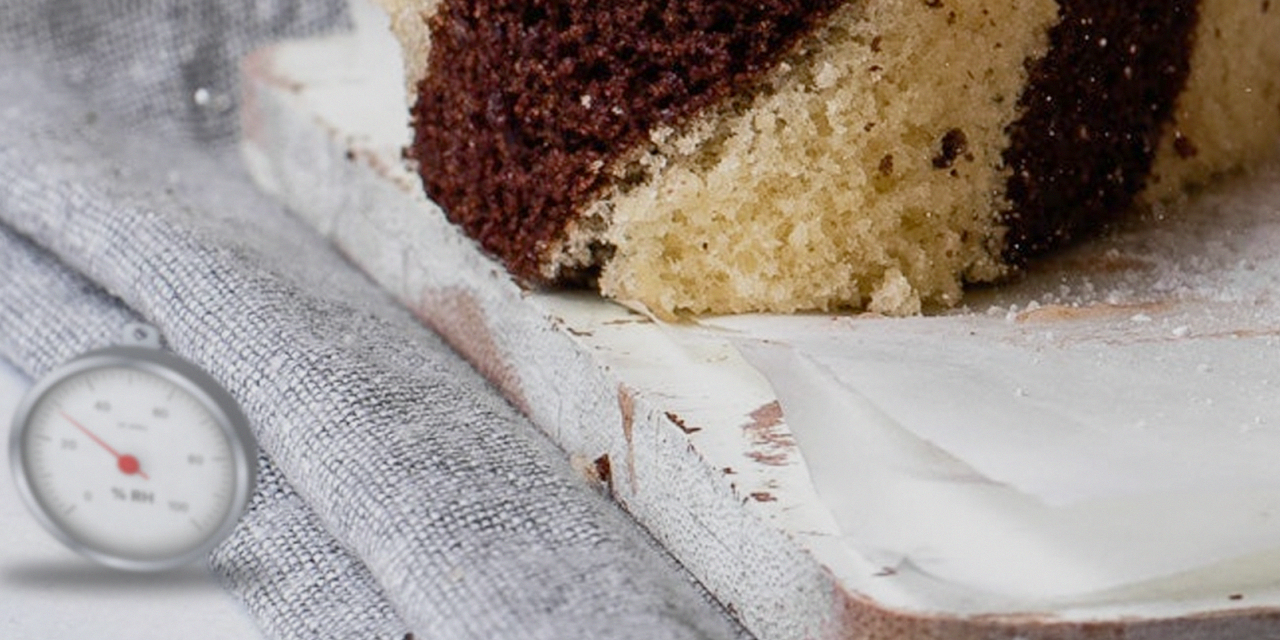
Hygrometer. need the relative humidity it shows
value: 30 %
